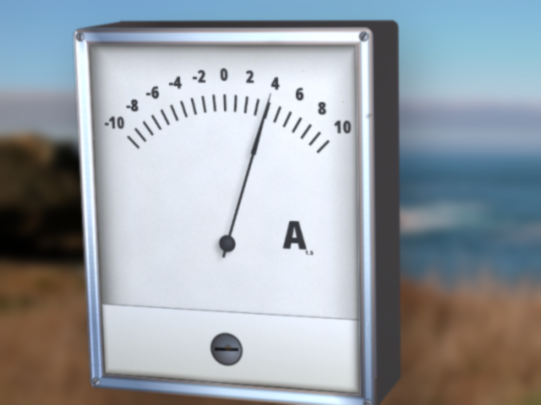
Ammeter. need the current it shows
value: 4 A
